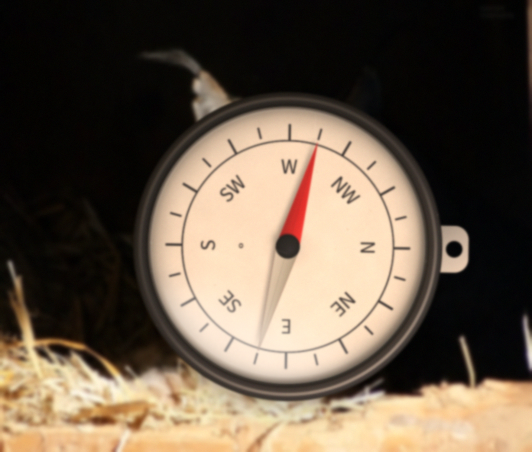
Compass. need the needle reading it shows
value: 285 °
